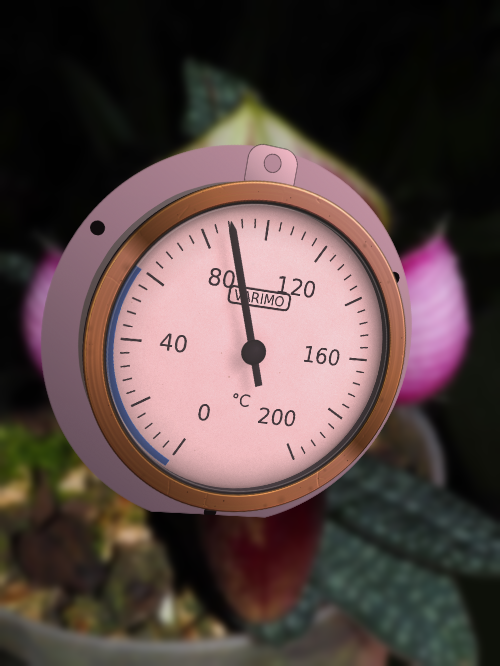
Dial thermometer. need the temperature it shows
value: 88 °C
